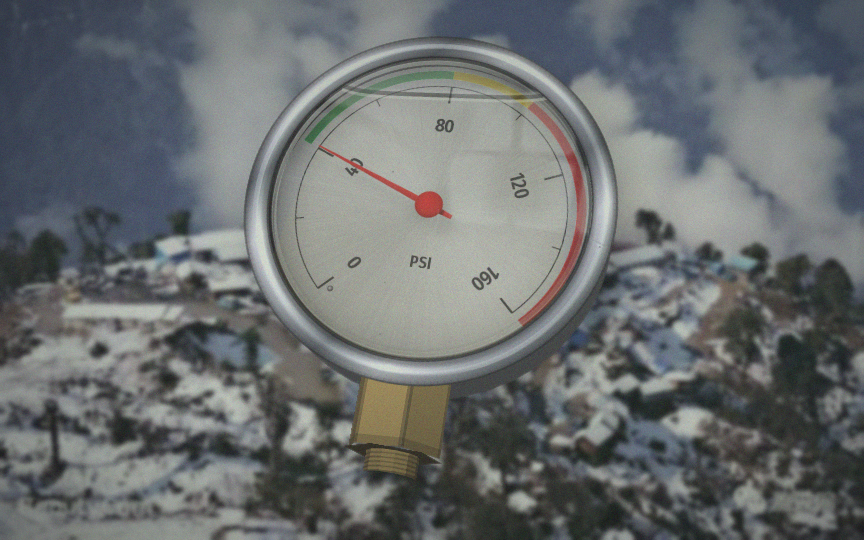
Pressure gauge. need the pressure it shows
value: 40 psi
